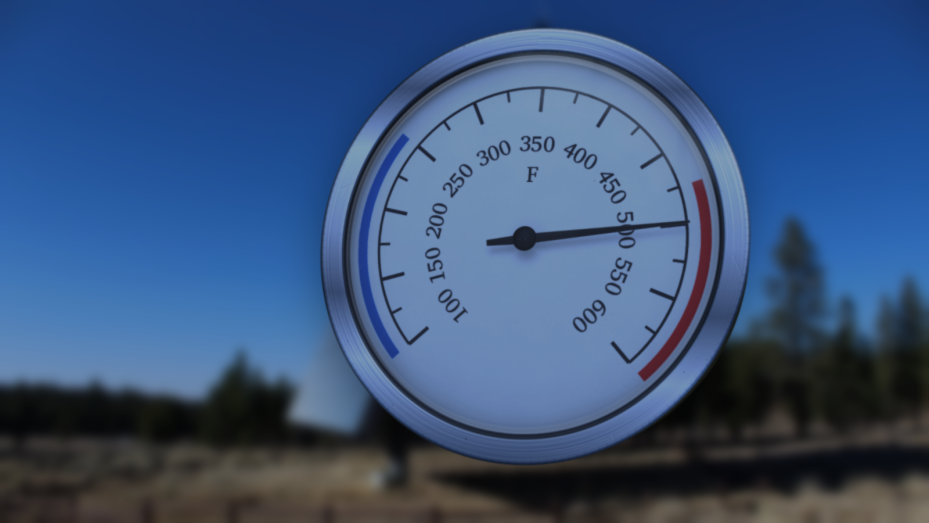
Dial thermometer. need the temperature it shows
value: 500 °F
